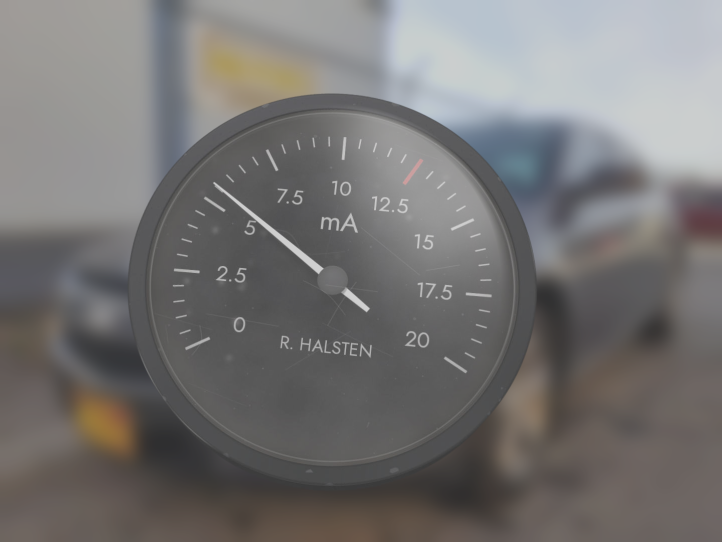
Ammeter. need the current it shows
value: 5.5 mA
